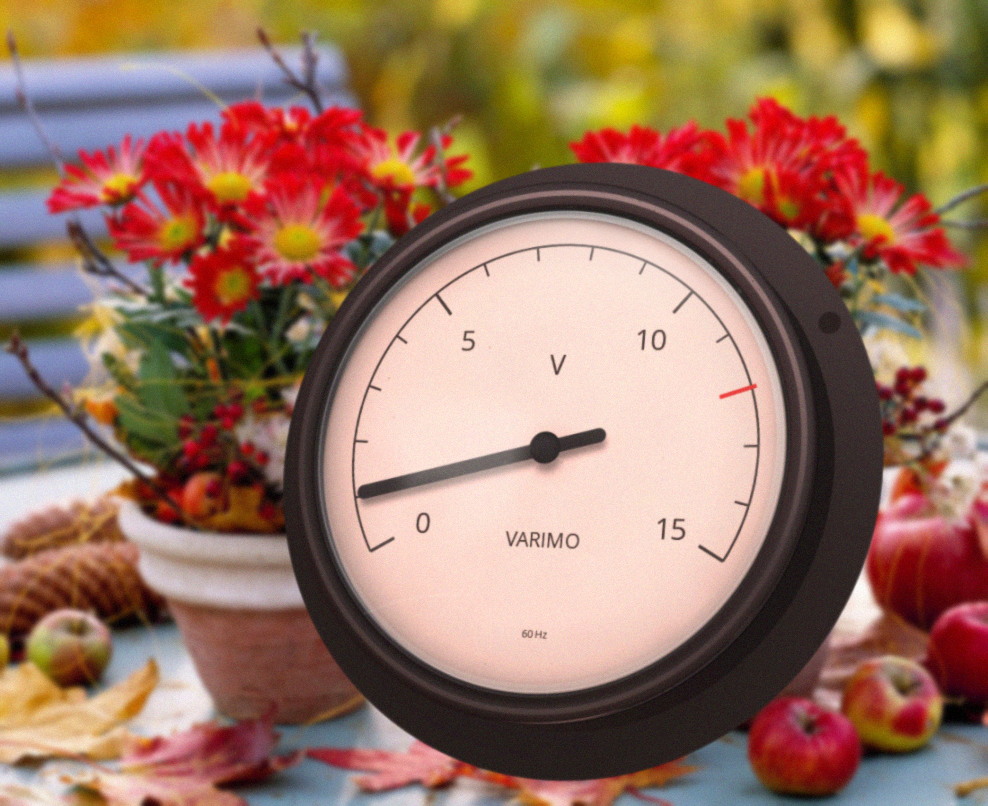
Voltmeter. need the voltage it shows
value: 1 V
